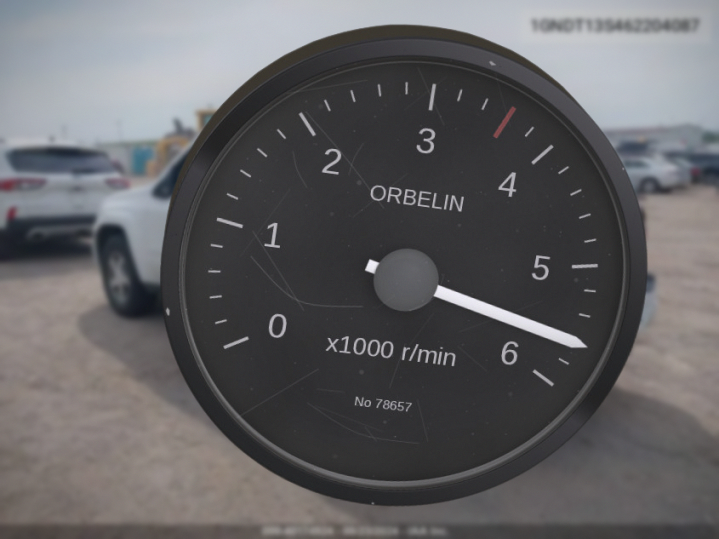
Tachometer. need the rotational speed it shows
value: 5600 rpm
